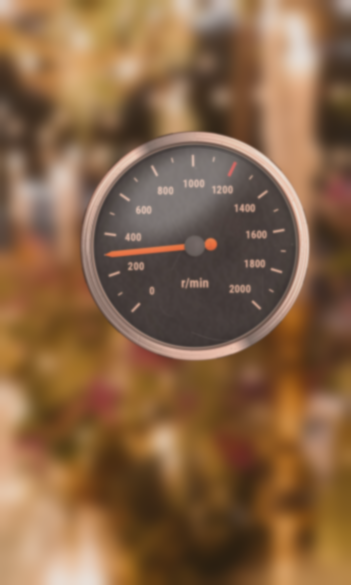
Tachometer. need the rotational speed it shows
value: 300 rpm
